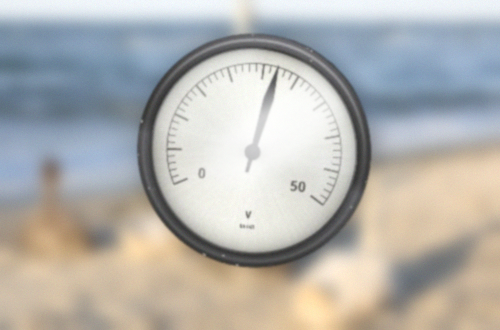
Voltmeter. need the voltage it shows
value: 27 V
